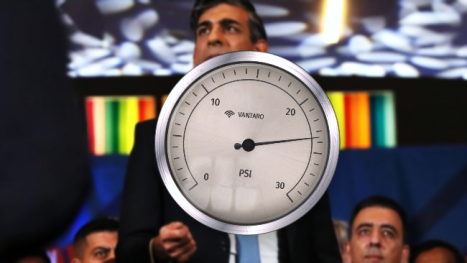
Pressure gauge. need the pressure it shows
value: 23.5 psi
